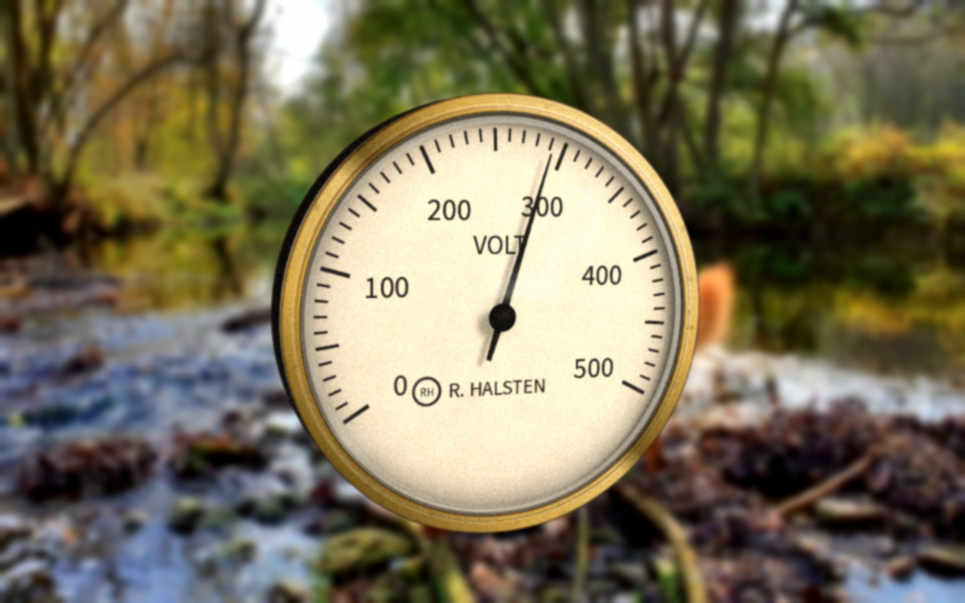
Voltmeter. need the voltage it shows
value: 290 V
